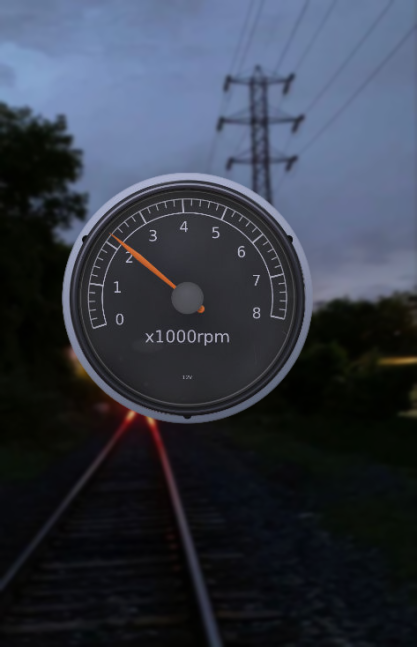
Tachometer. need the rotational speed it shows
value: 2200 rpm
